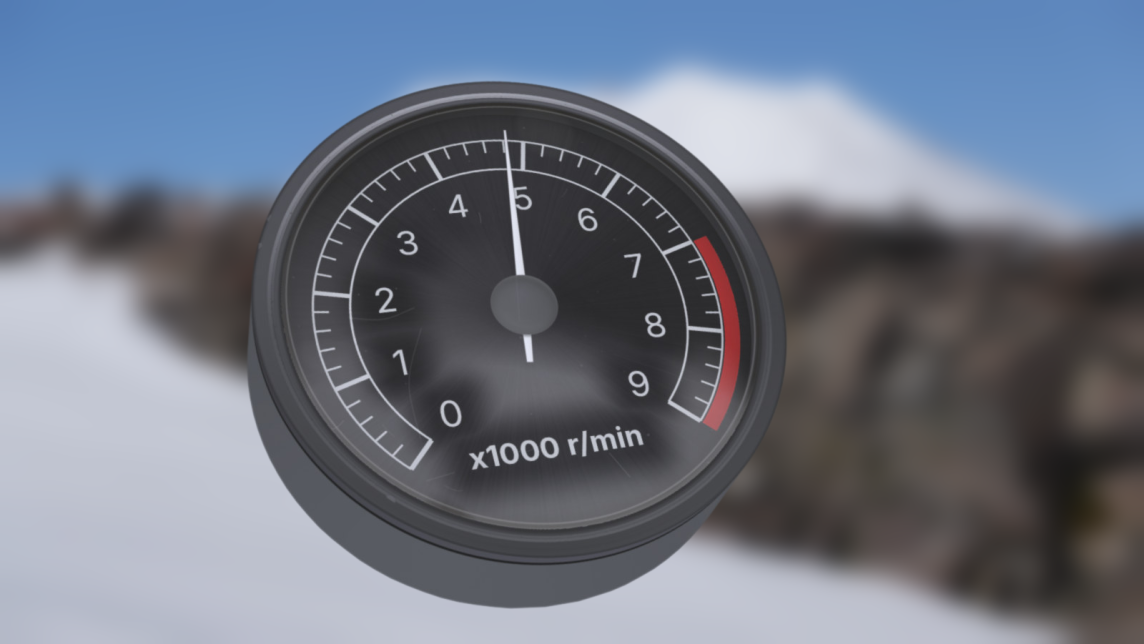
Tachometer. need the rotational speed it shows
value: 4800 rpm
